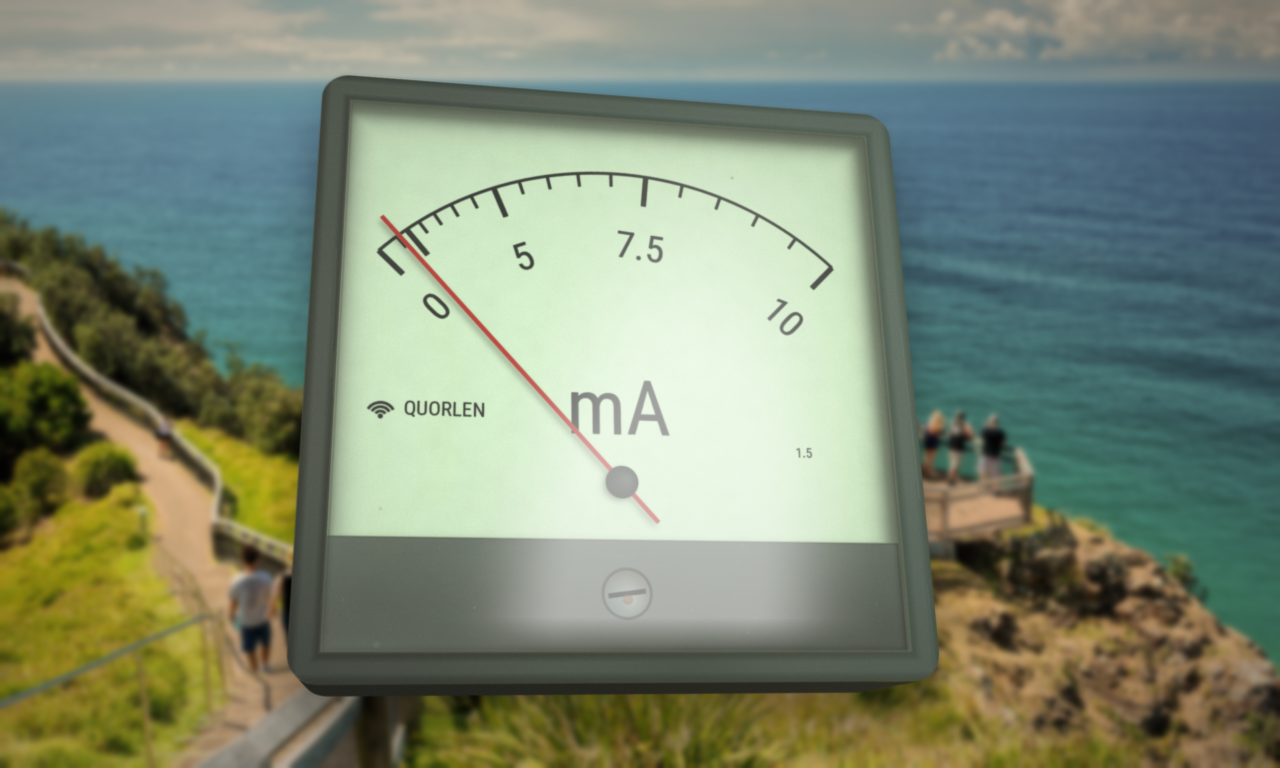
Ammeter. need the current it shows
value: 2 mA
